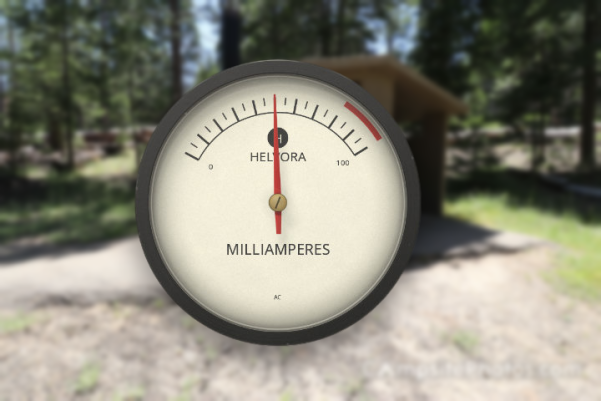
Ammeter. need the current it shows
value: 50 mA
